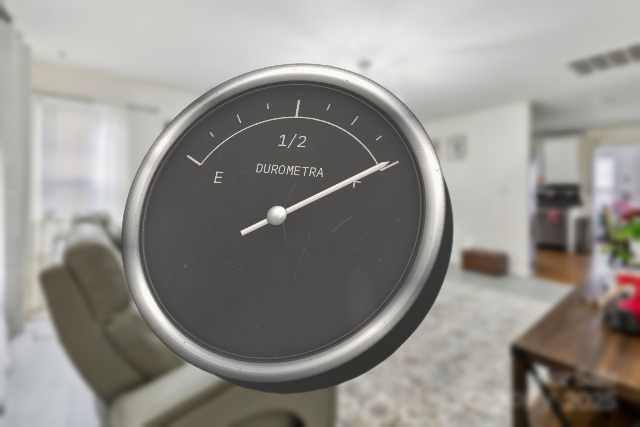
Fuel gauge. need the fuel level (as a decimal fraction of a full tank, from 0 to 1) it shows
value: 1
